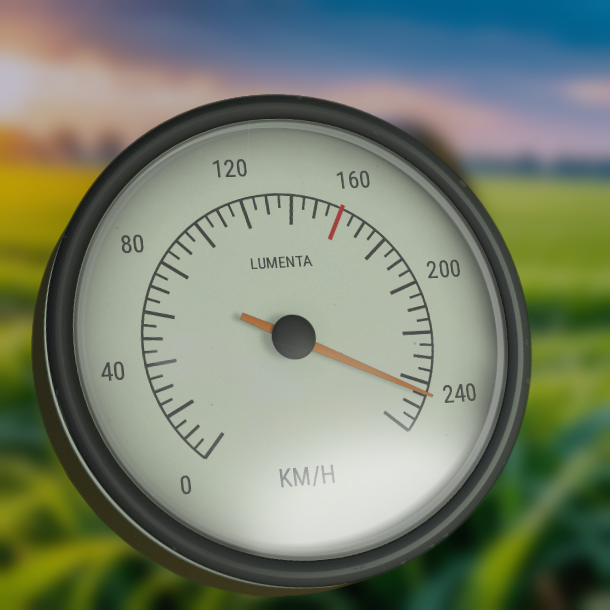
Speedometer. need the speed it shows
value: 245 km/h
